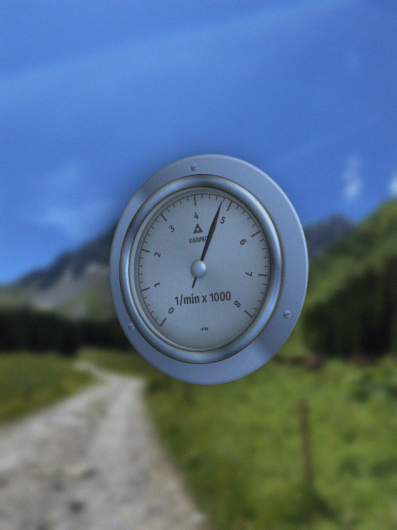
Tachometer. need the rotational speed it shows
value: 4800 rpm
